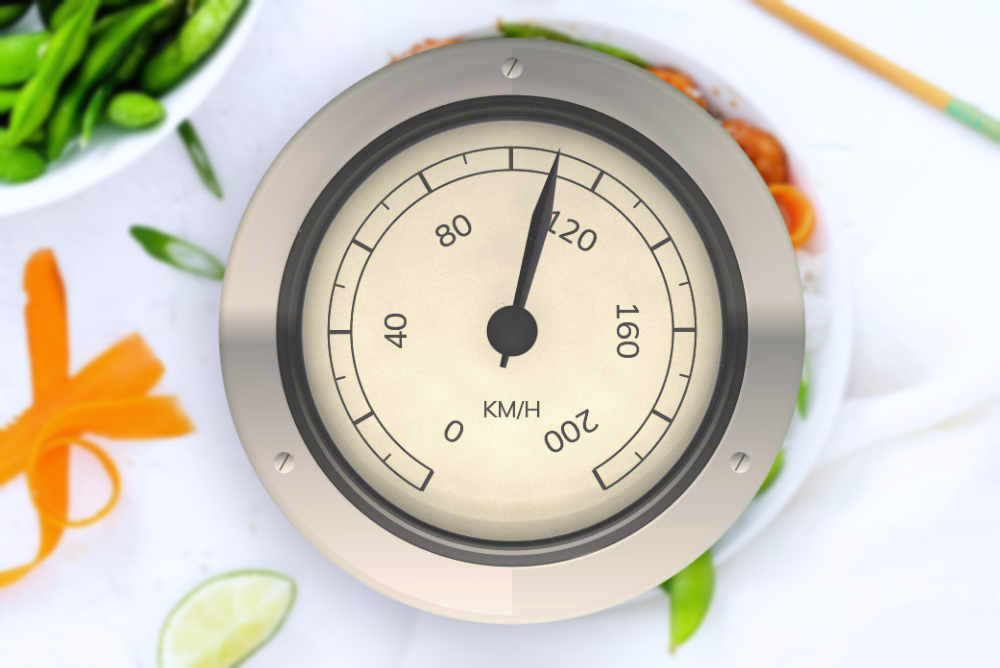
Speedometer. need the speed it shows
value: 110 km/h
